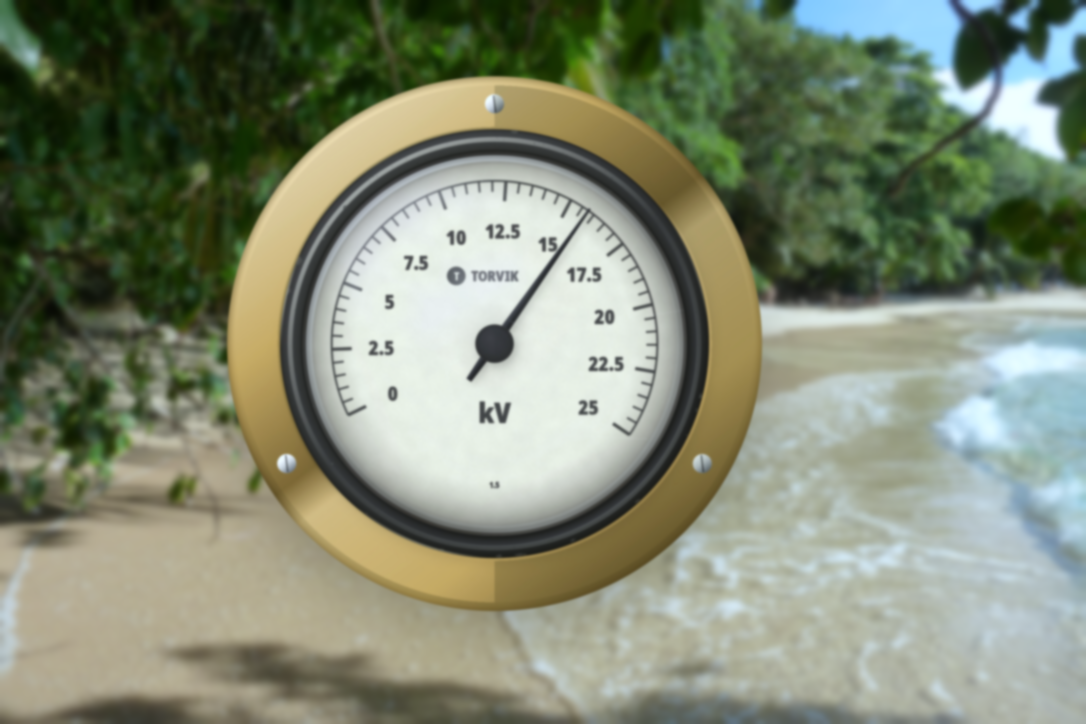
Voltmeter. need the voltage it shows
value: 15.75 kV
